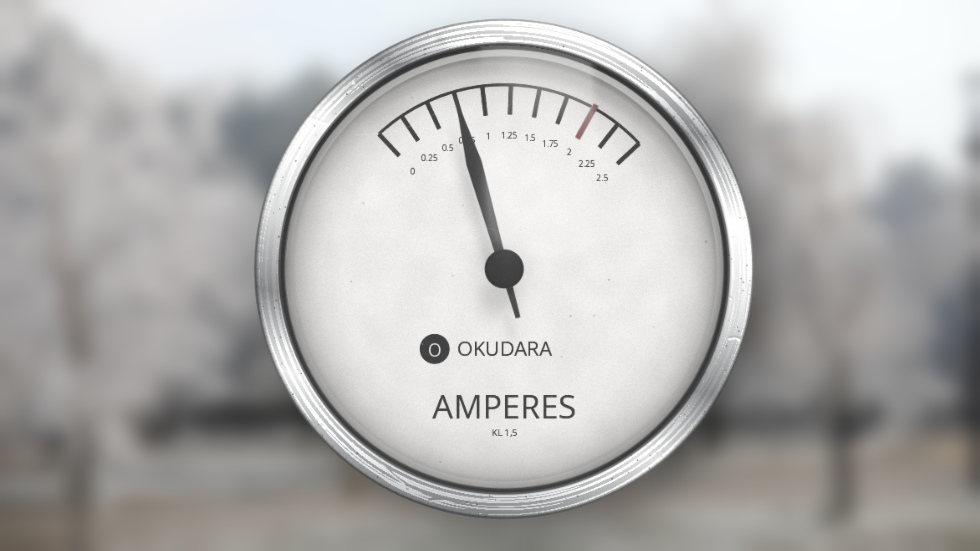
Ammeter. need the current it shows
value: 0.75 A
